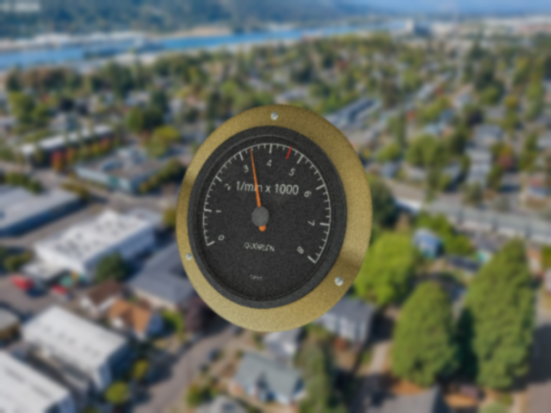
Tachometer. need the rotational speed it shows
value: 3400 rpm
